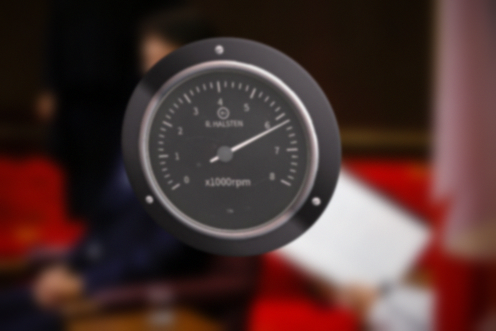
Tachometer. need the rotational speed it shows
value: 6200 rpm
